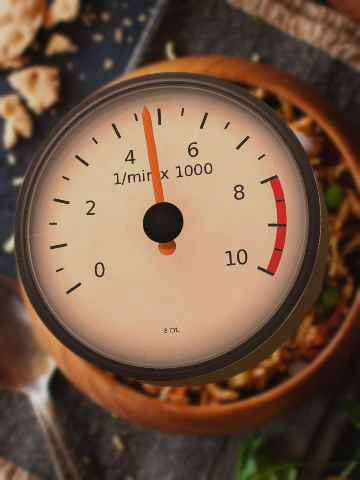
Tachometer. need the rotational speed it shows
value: 4750 rpm
